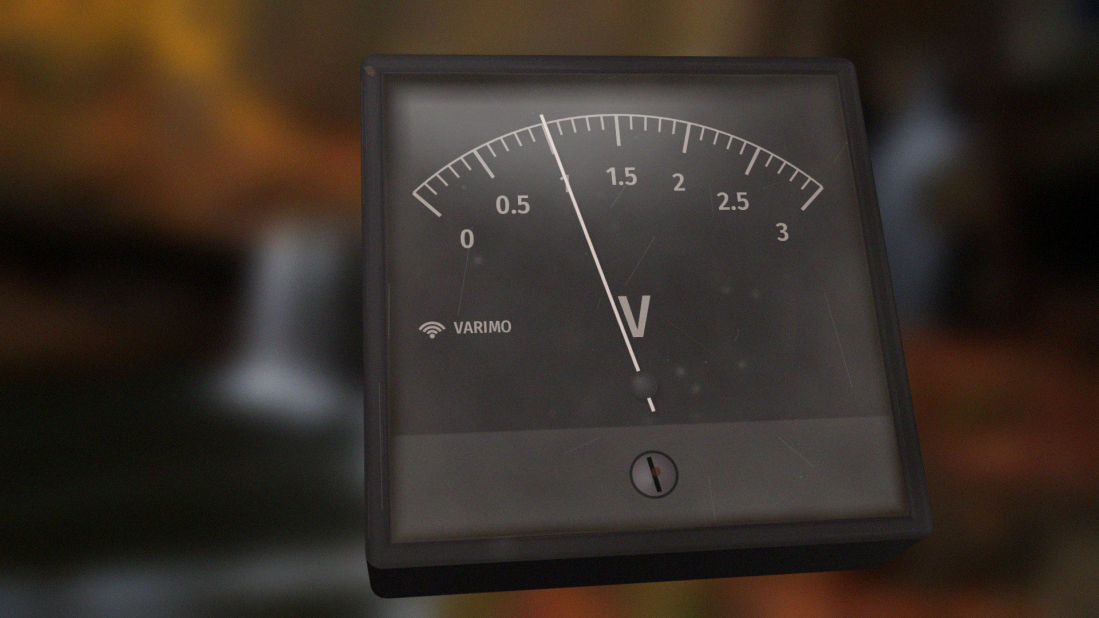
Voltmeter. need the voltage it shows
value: 1 V
